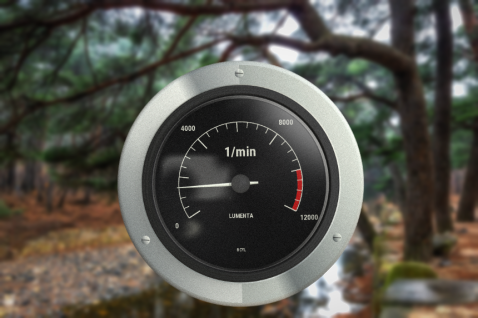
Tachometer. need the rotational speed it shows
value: 1500 rpm
